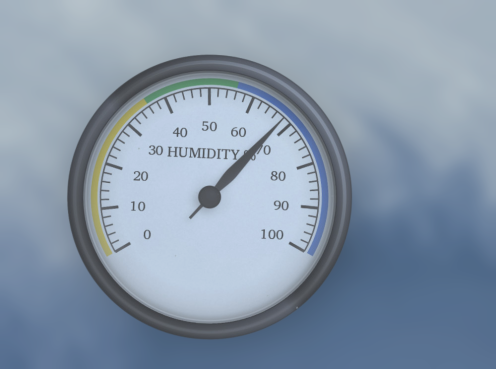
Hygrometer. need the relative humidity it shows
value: 68 %
